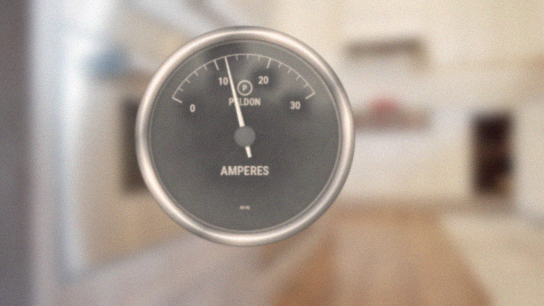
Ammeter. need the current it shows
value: 12 A
